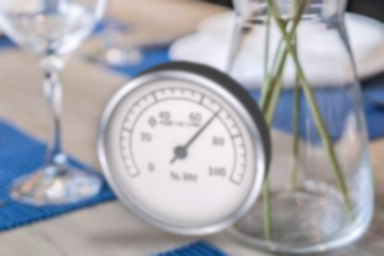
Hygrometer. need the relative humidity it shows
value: 68 %
